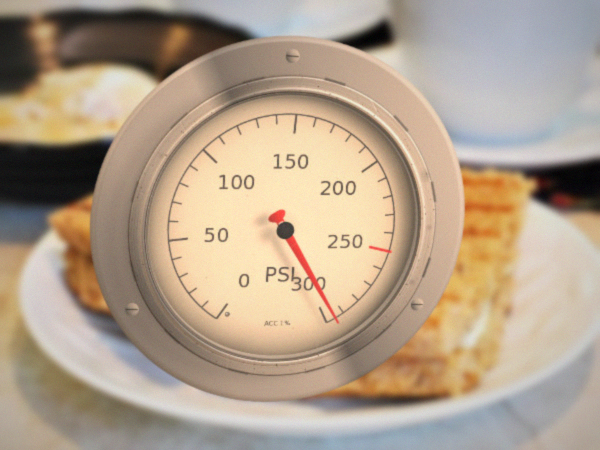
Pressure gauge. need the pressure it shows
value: 295 psi
